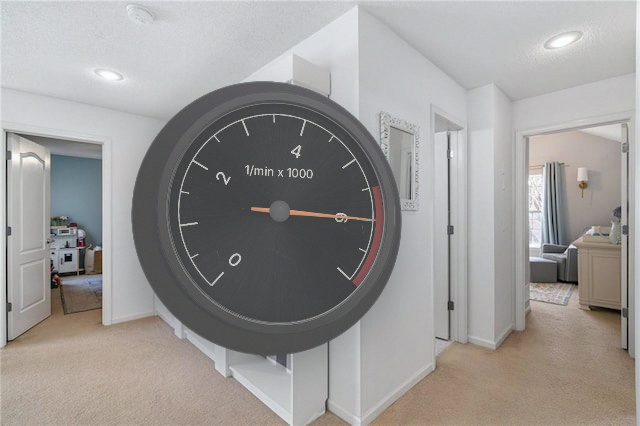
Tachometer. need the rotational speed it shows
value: 6000 rpm
